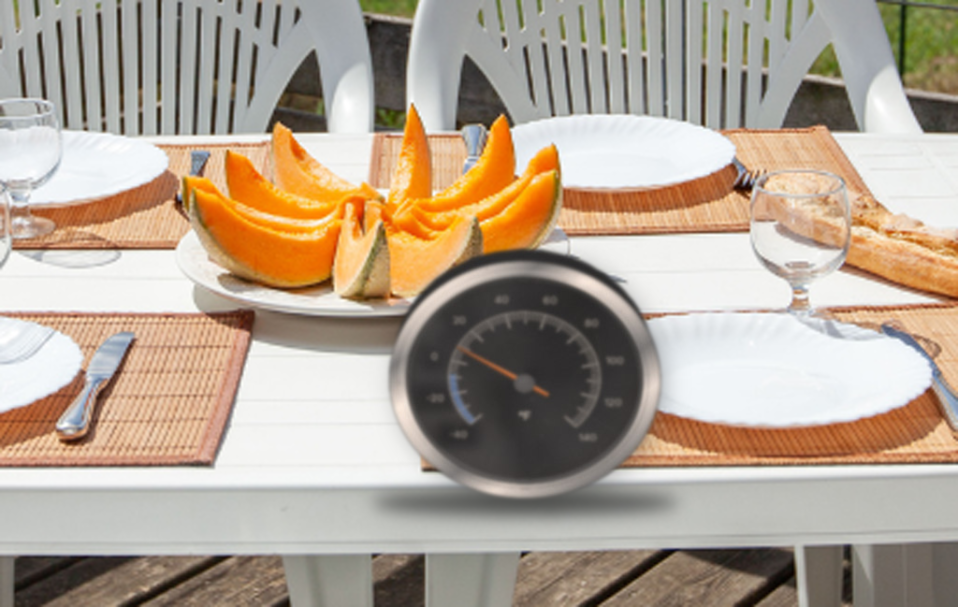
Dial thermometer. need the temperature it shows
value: 10 °F
